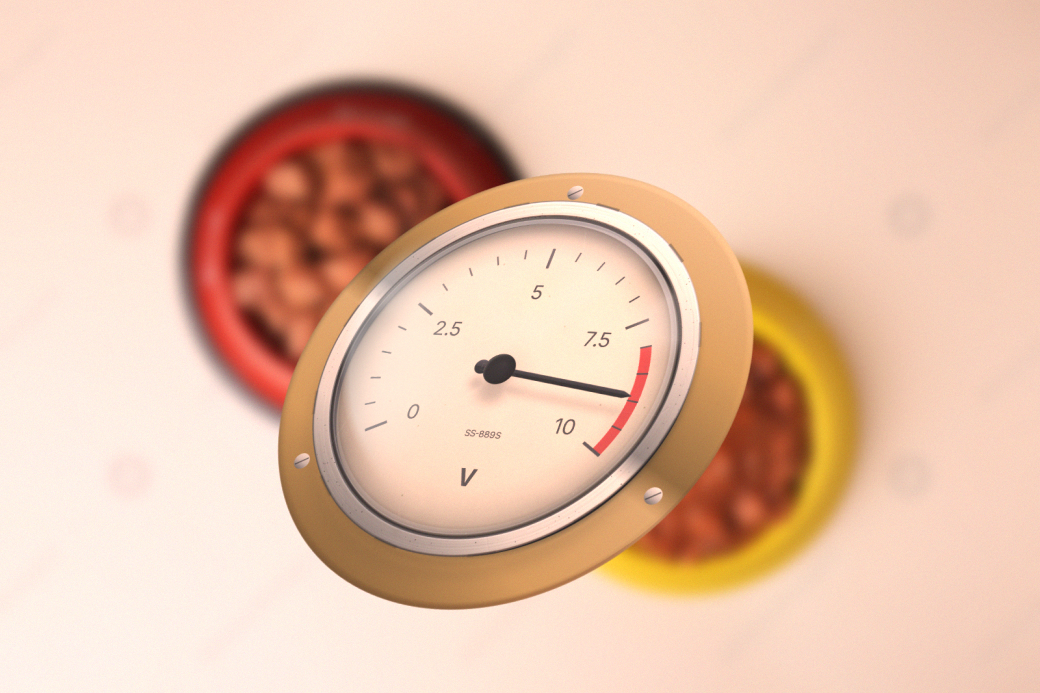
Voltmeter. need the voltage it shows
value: 9 V
